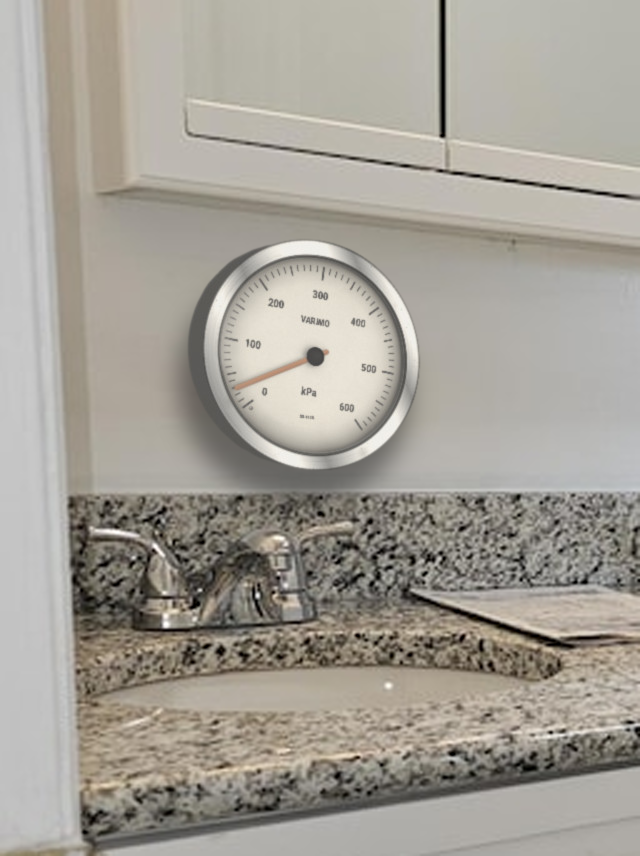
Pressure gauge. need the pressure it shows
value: 30 kPa
